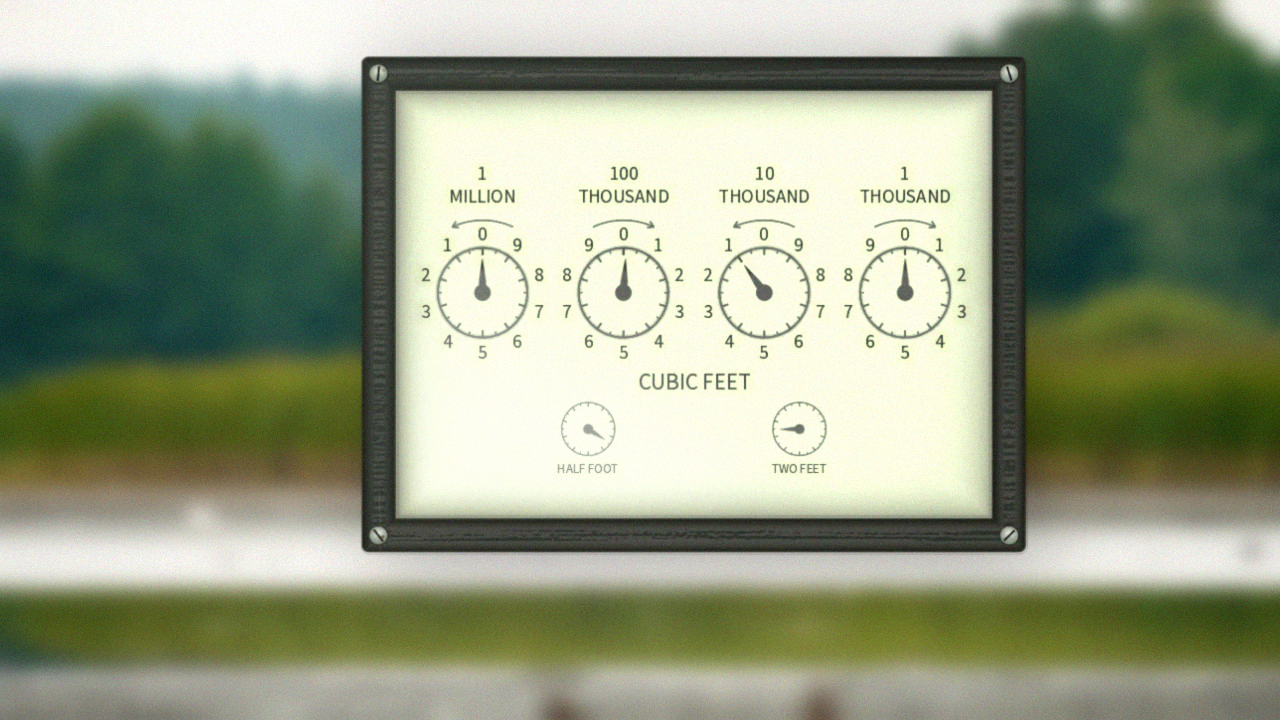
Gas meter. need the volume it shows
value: 1000 ft³
